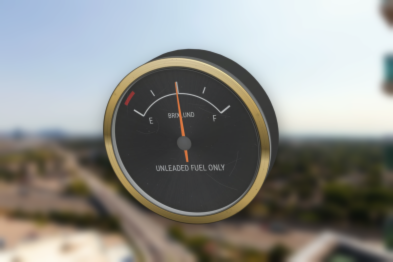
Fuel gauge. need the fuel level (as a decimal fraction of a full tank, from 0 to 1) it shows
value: 0.5
